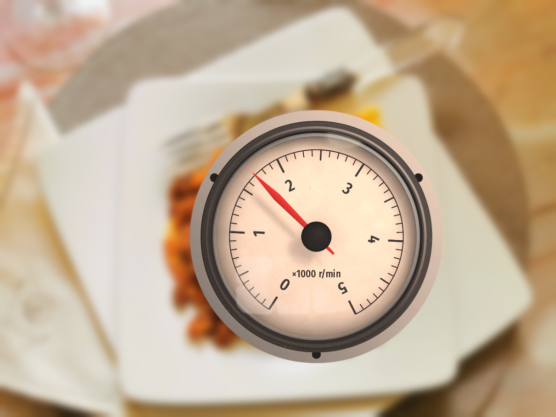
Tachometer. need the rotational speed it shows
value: 1700 rpm
